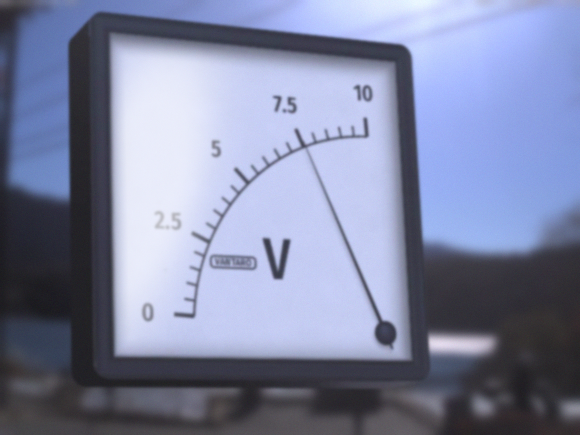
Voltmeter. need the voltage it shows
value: 7.5 V
